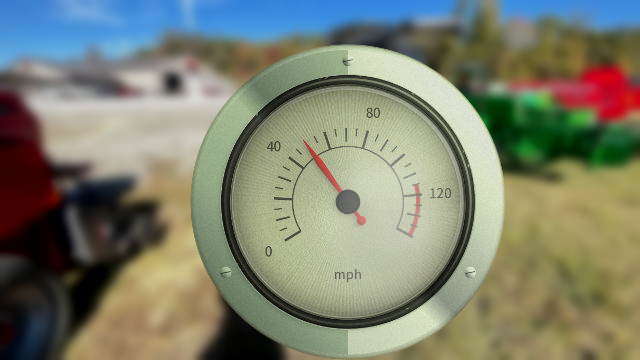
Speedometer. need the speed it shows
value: 50 mph
